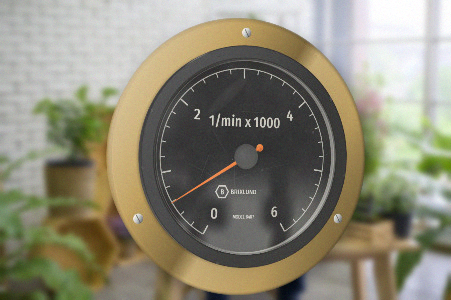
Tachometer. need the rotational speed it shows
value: 600 rpm
